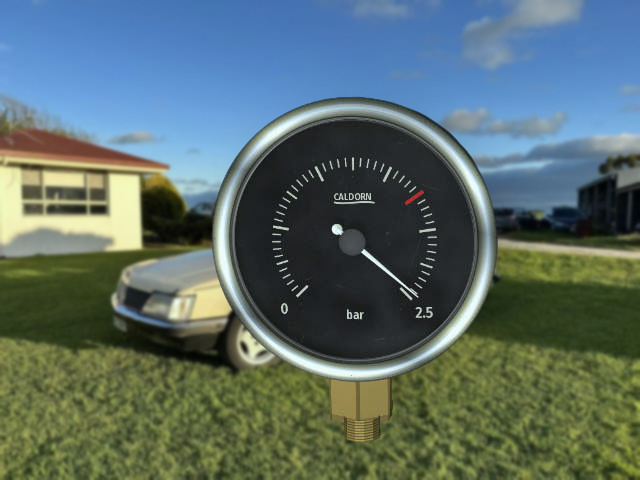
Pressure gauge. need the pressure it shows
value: 2.45 bar
